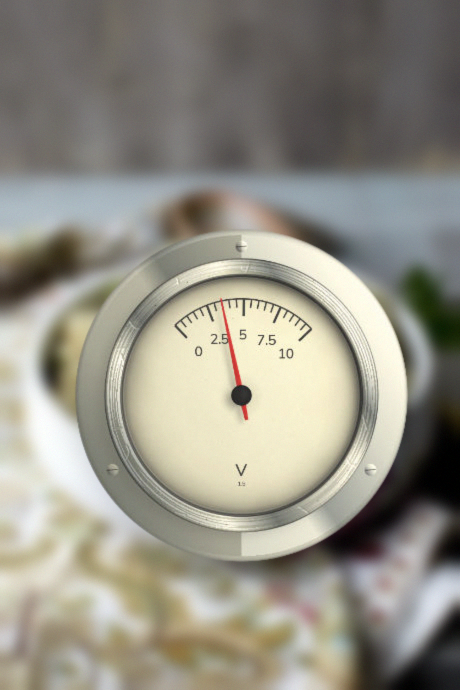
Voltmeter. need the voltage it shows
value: 3.5 V
